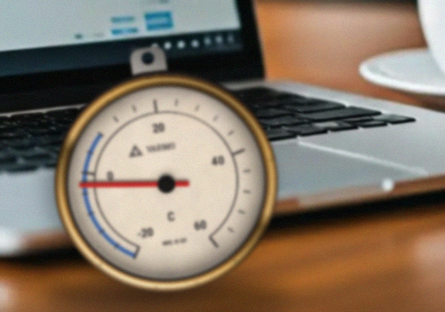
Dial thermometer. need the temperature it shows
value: -2 °C
